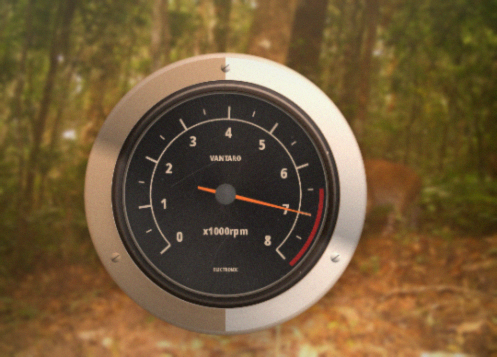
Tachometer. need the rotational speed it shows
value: 7000 rpm
